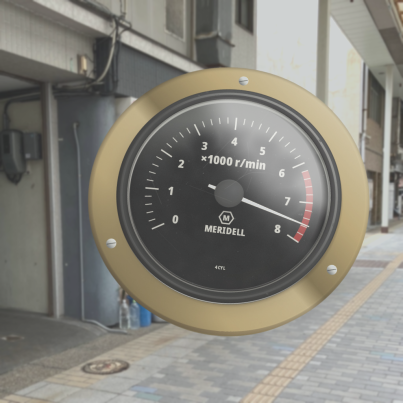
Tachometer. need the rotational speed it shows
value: 7600 rpm
